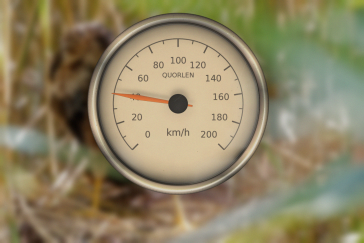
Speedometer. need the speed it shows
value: 40 km/h
